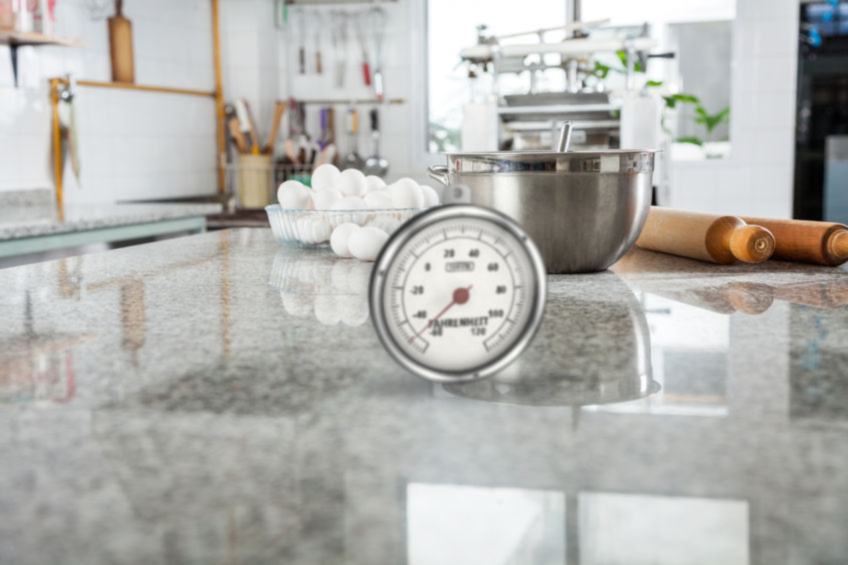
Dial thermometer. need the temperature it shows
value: -50 °F
